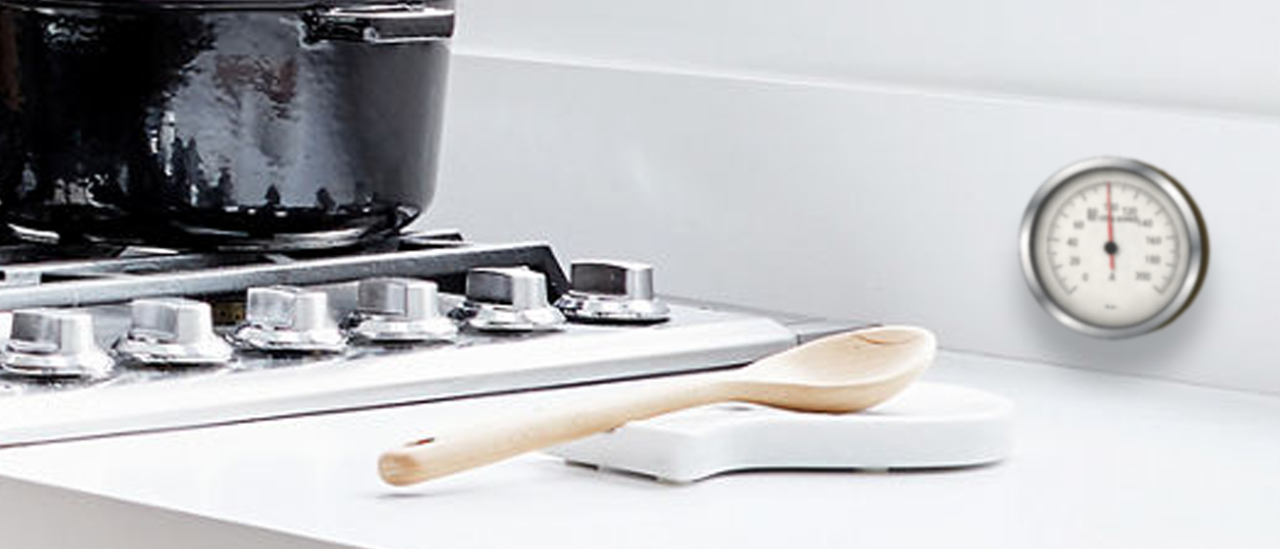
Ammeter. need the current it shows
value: 100 A
